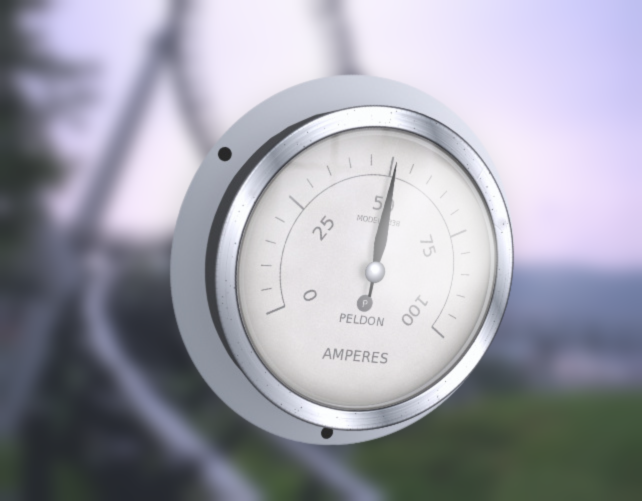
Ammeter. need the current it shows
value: 50 A
